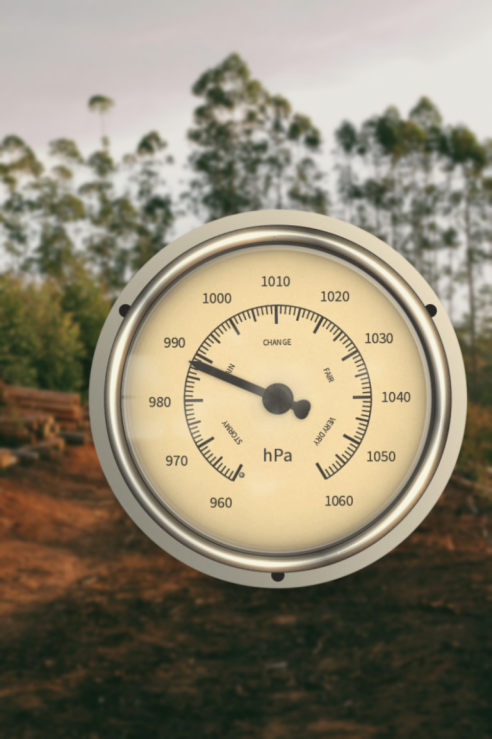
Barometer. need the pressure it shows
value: 988 hPa
